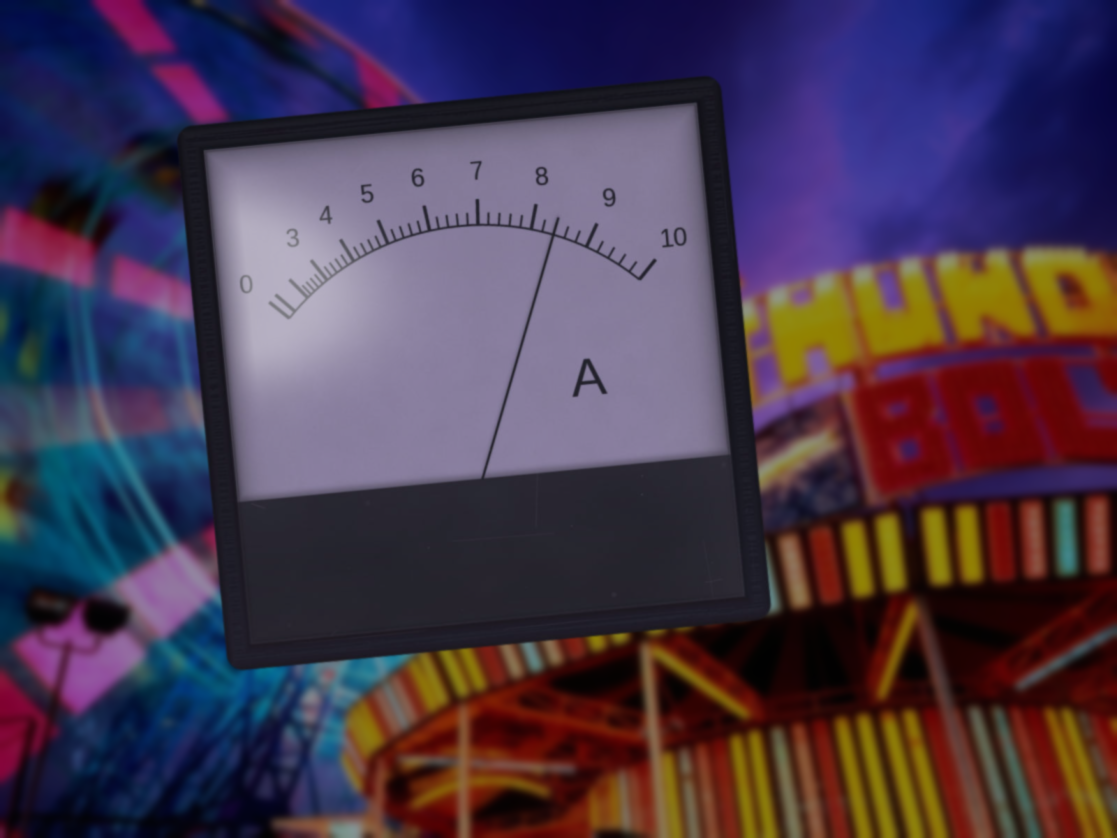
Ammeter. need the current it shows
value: 8.4 A
